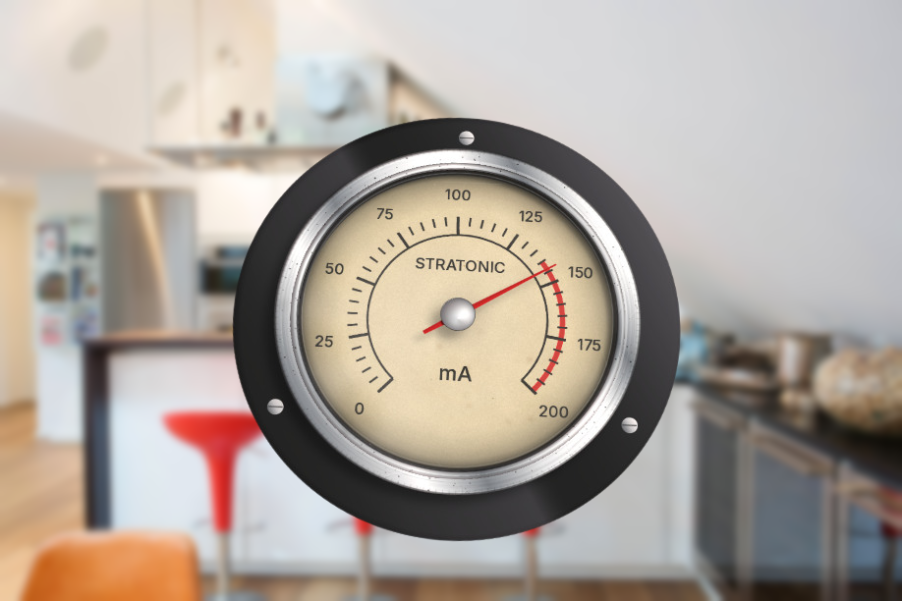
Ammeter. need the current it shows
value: 145 mA
